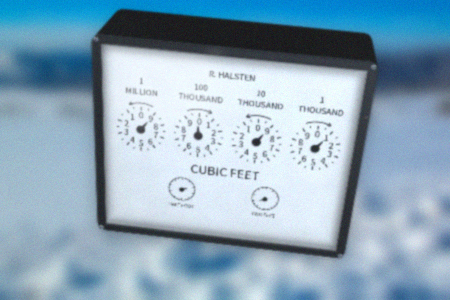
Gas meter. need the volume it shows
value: 899100 ft³
